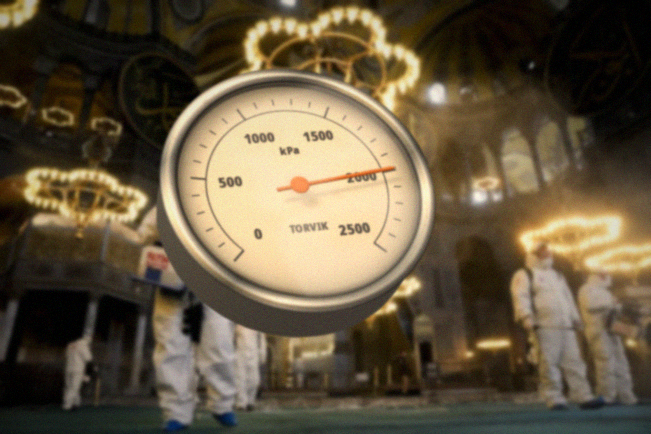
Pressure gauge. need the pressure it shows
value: 2000 kPa
